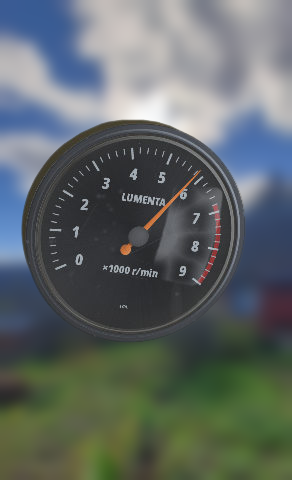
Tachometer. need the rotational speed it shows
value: 5800 rpm
